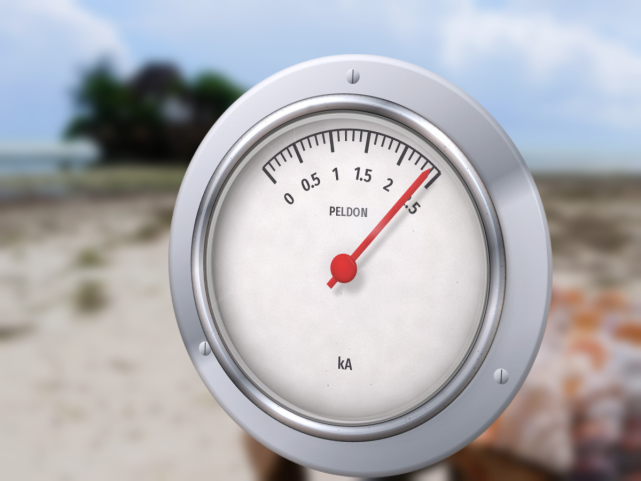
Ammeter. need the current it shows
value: 2.4 kA
